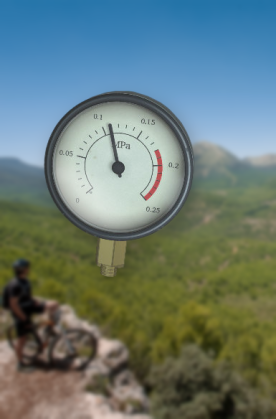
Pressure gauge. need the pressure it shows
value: 0.11 MPa
